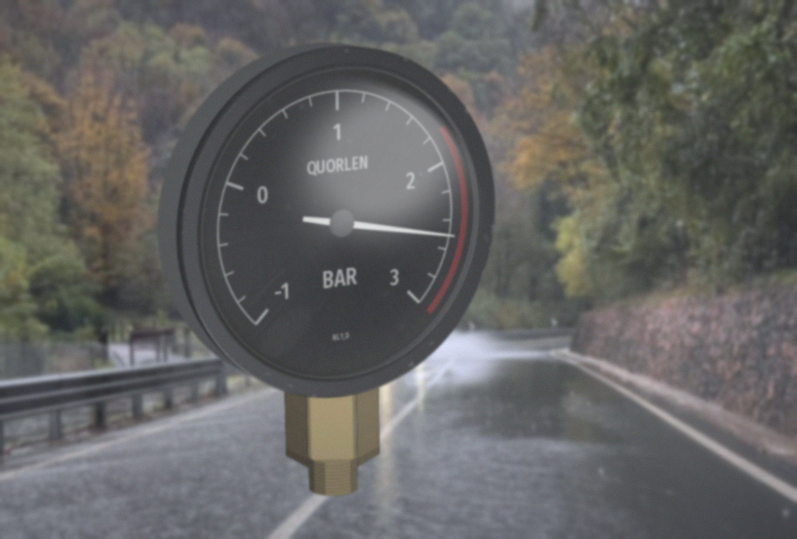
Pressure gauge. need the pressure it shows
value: 2.5 bar
